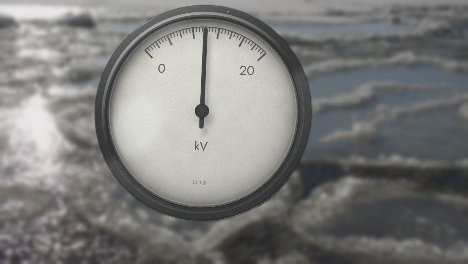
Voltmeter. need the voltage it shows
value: 10 kV
